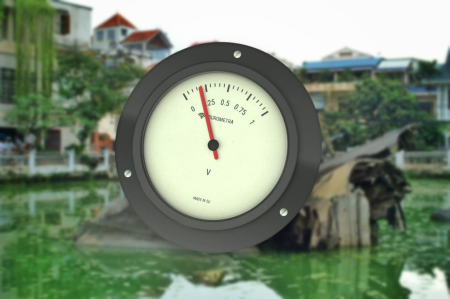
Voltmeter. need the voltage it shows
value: 0.2 V
